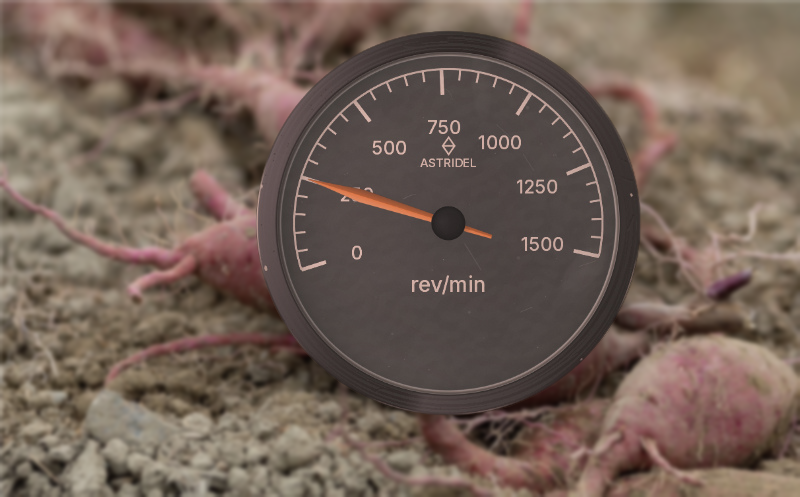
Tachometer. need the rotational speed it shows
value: 250 rpm
